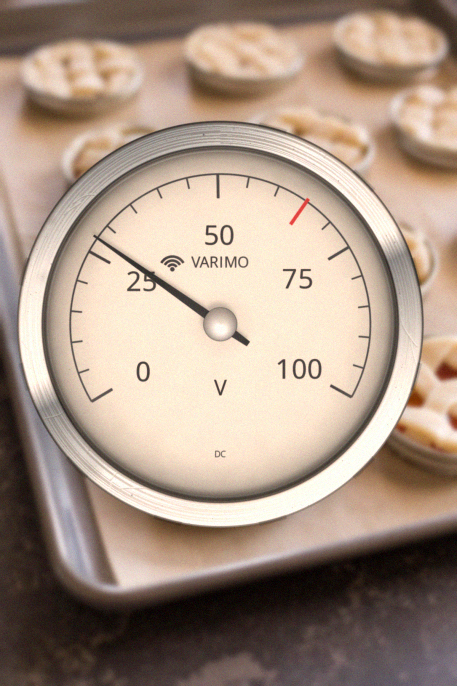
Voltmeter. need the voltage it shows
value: 27.5 V
